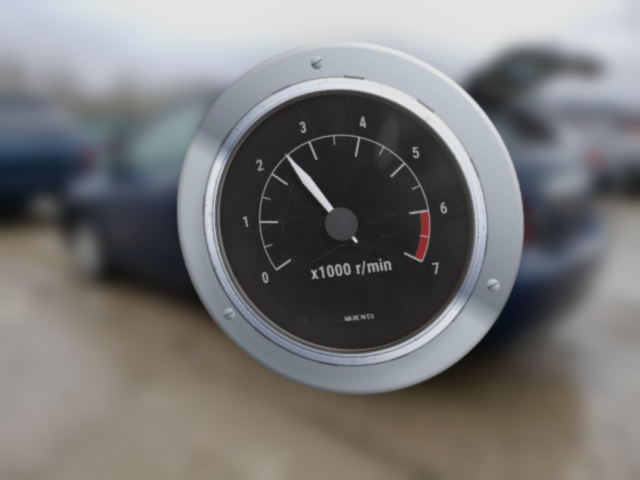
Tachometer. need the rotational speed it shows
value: 2500 rpm
